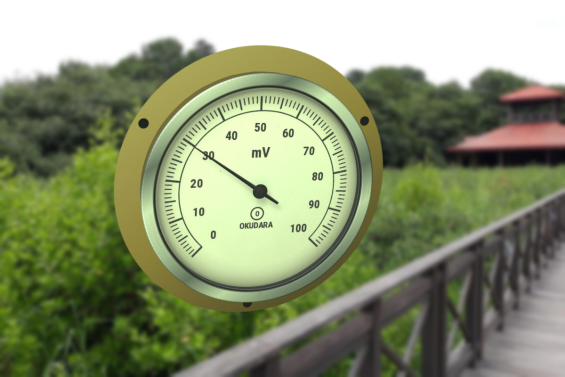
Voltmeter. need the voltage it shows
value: 30 mV
